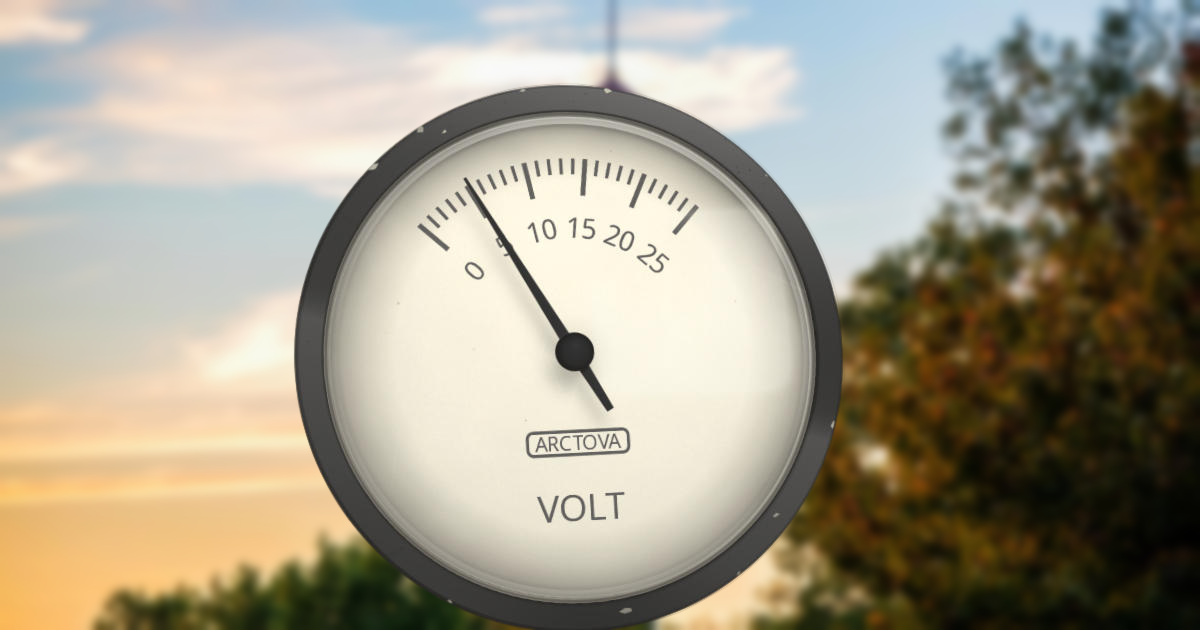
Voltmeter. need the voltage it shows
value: 5 V
